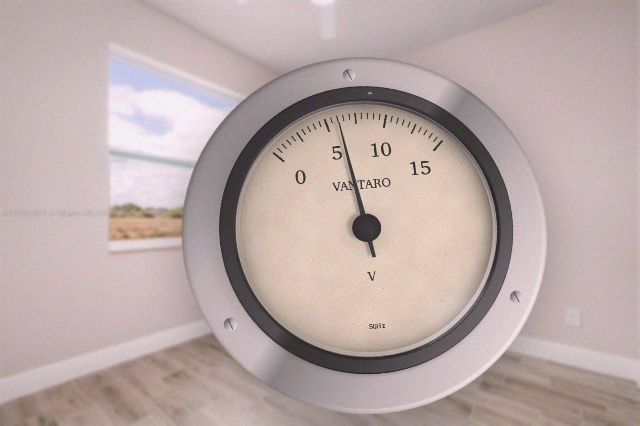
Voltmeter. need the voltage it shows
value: 6 V
